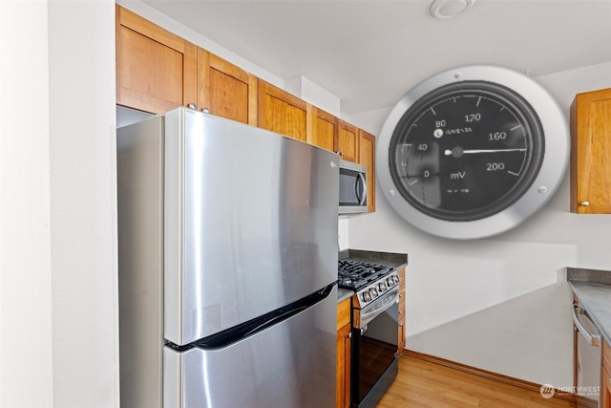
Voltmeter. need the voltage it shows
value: 180 mV
